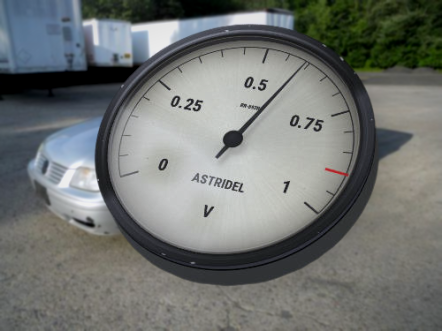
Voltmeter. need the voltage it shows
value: 0.6 V
